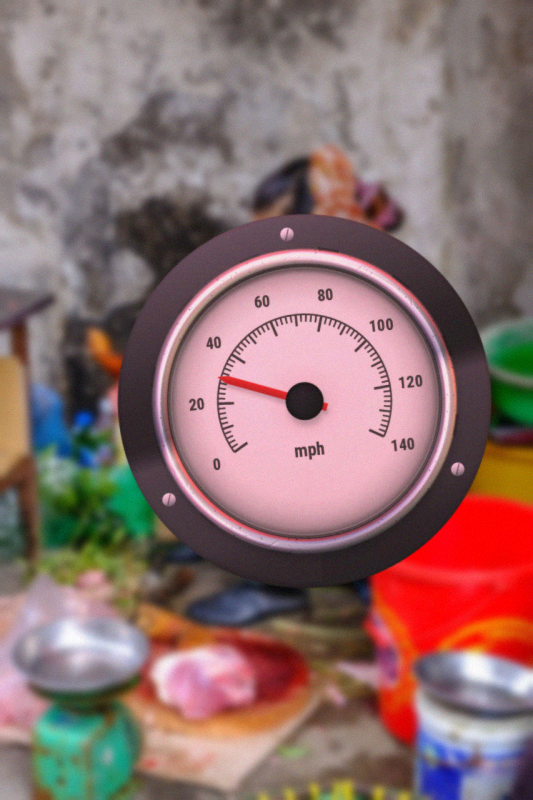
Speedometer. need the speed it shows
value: 30 mph
